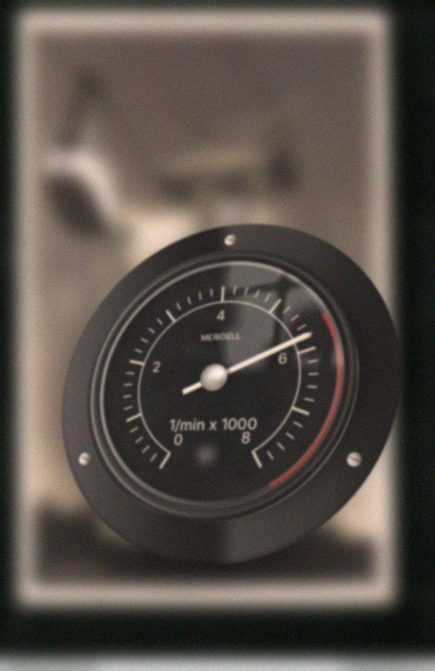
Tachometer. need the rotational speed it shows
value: 5800 rpm
